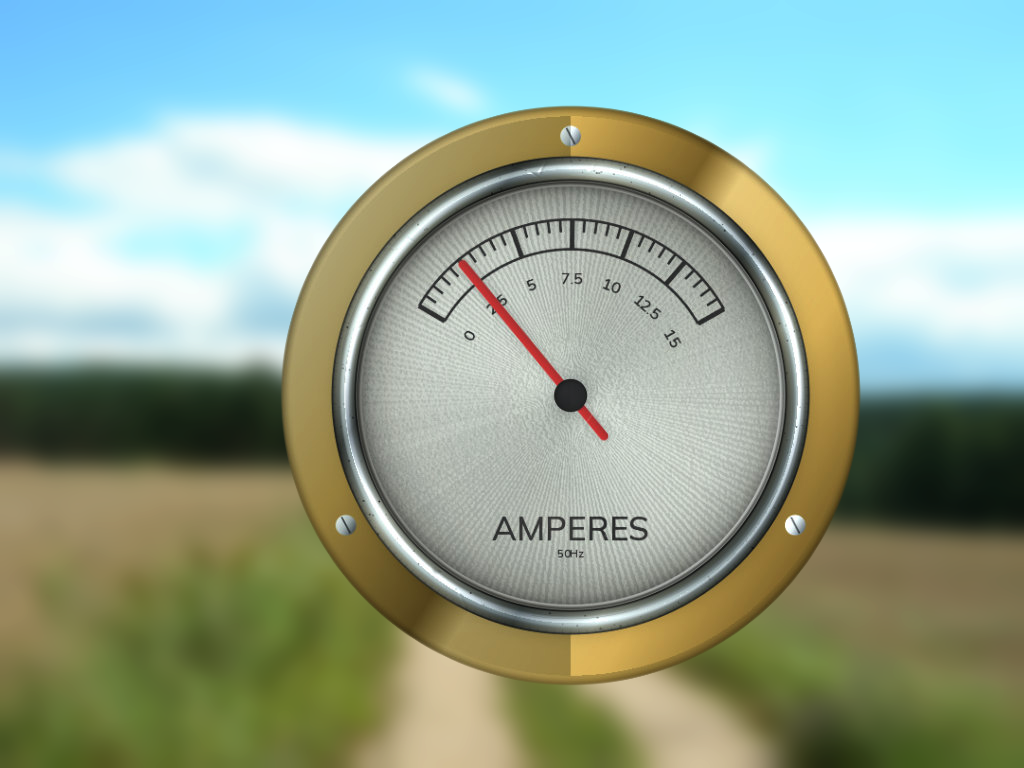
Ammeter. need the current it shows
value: 2.5 A
